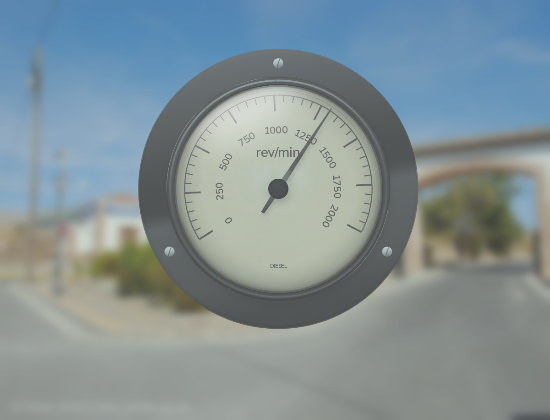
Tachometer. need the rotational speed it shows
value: 1300 rpm
